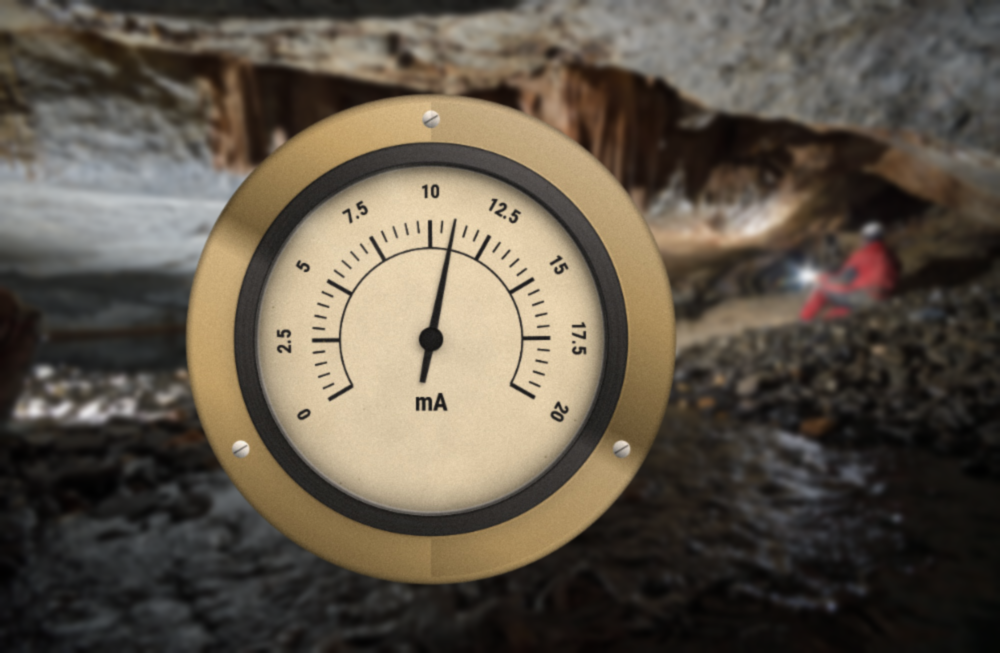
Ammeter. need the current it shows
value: 11 mA
